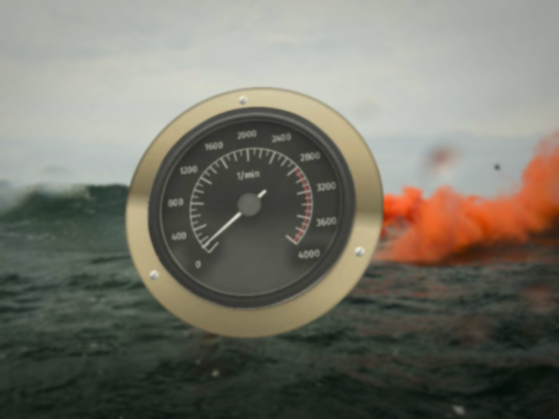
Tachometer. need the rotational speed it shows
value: 100 rpm
